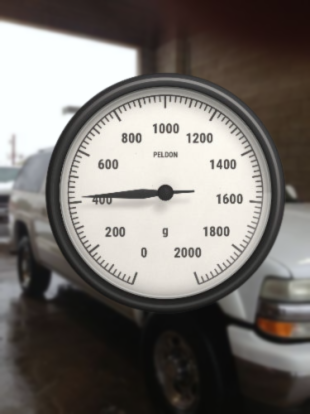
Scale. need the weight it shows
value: 420 g
